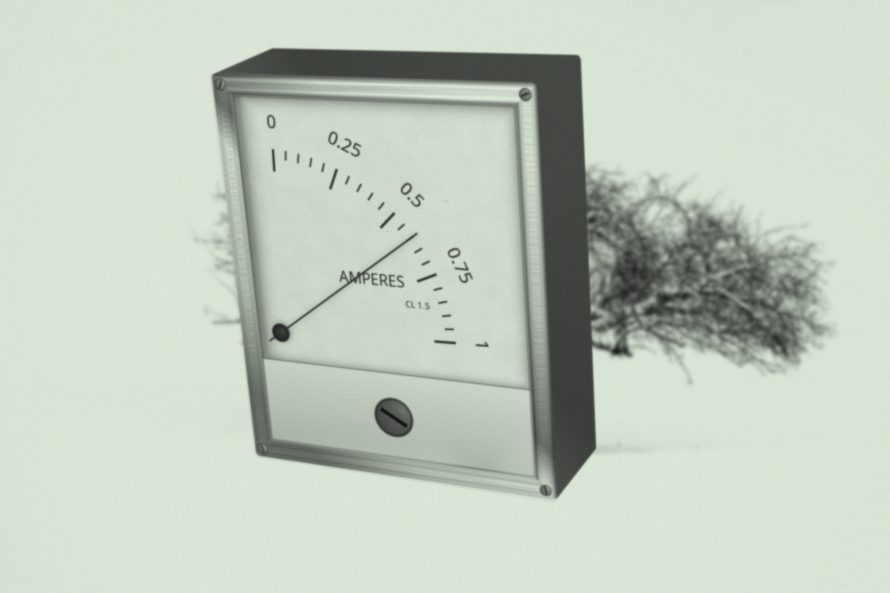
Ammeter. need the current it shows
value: 0.6 A
